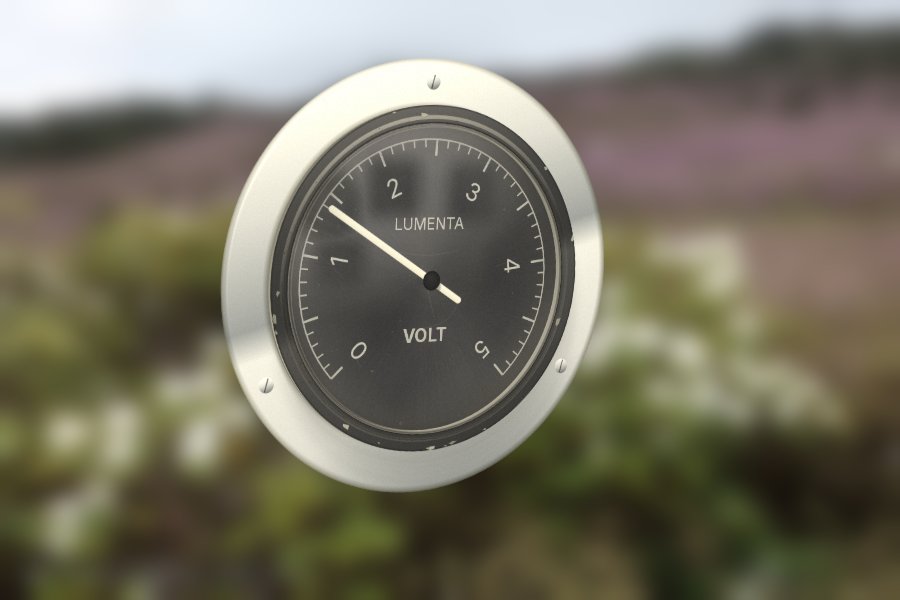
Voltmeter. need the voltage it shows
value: 1.4 V
